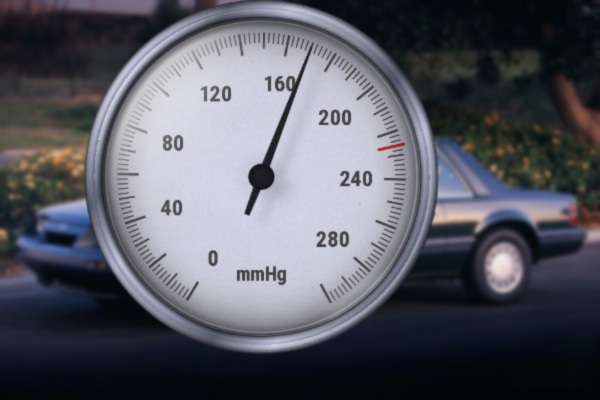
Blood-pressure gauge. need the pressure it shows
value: 170 mmHg
